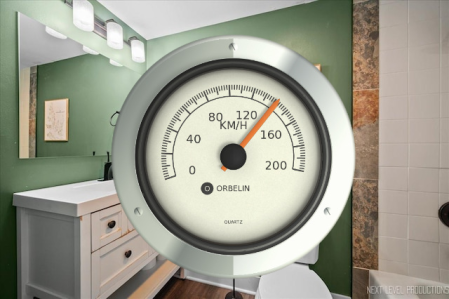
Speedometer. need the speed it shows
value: 140 km/h
